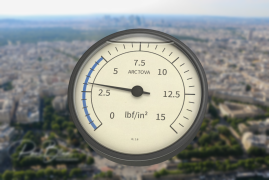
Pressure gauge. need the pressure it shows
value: 3 psi
